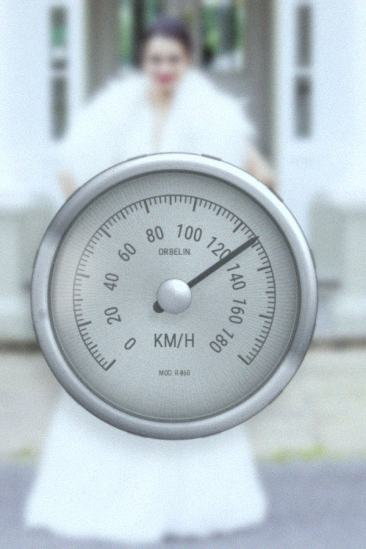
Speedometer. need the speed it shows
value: 128 km/h
